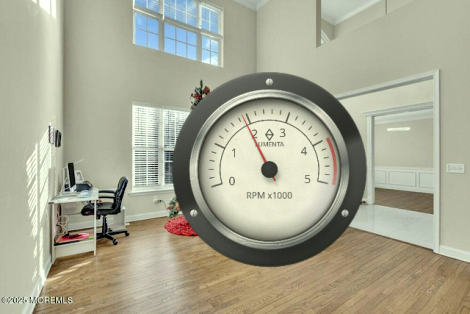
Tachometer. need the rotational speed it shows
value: 1900 rpm
